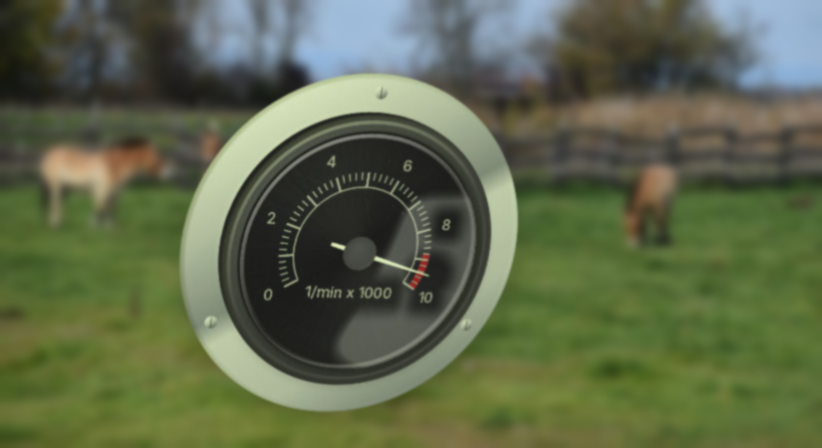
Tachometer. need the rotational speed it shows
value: 9400 rpm
